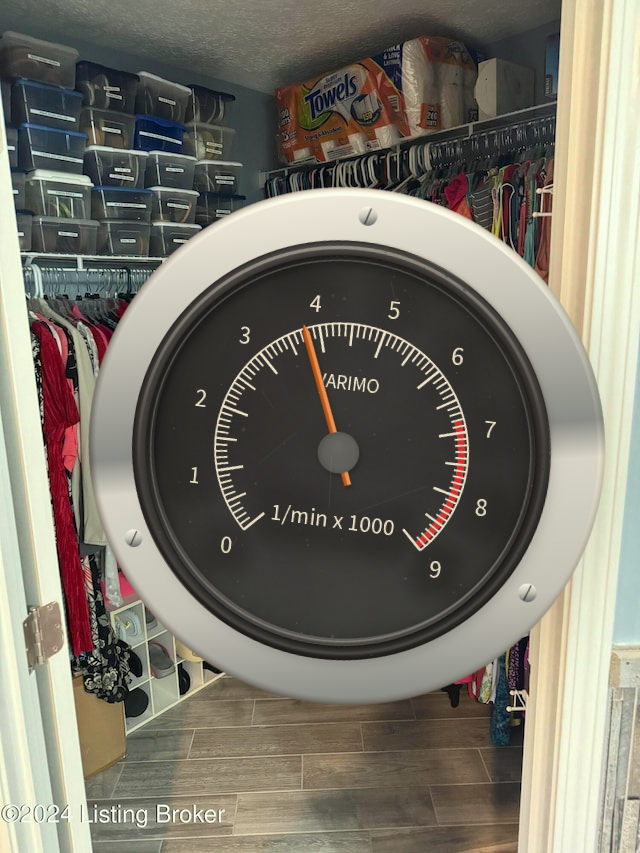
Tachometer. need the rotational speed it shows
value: 3800 rpm
